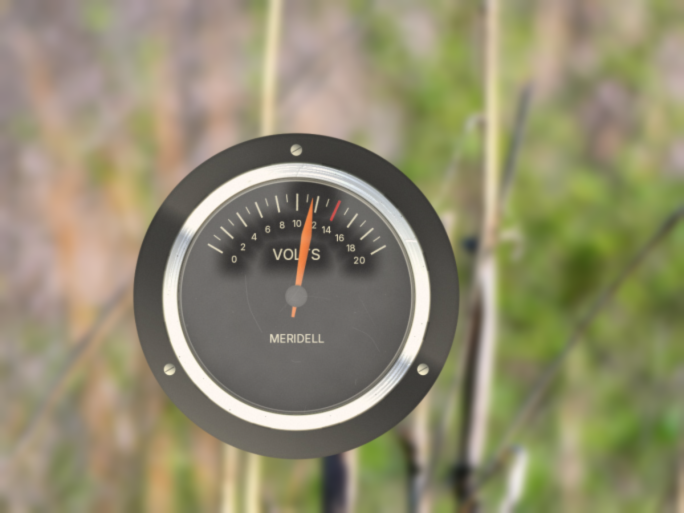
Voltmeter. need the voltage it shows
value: 11.5 V
